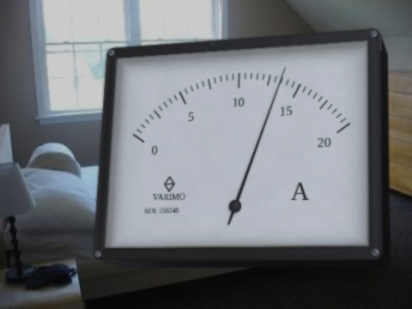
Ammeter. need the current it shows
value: 13.5 A
